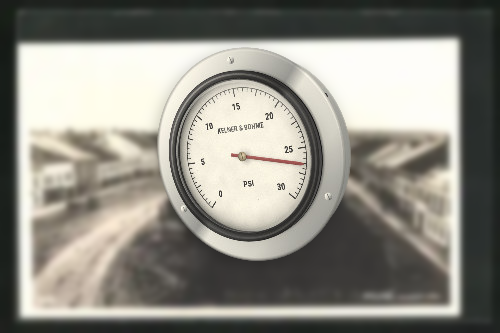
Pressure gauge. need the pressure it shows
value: 26.5 psi
